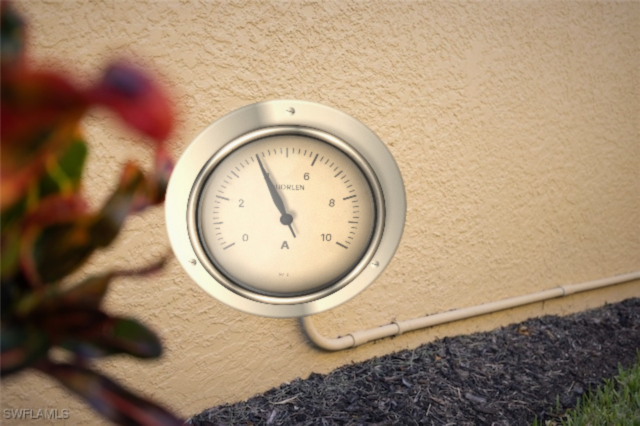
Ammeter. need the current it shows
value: 4 A
